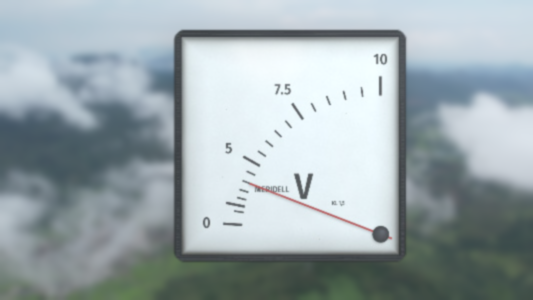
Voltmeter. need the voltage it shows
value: 4 V
